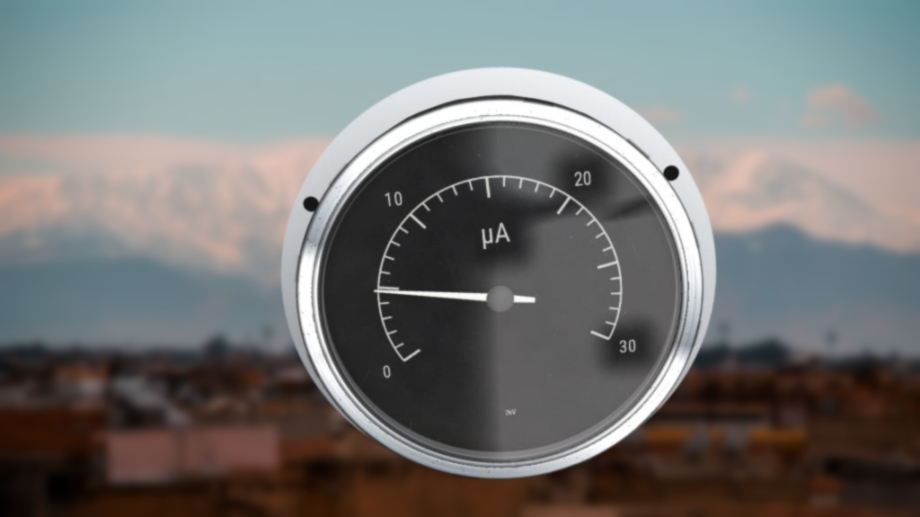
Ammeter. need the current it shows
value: 5 µA
